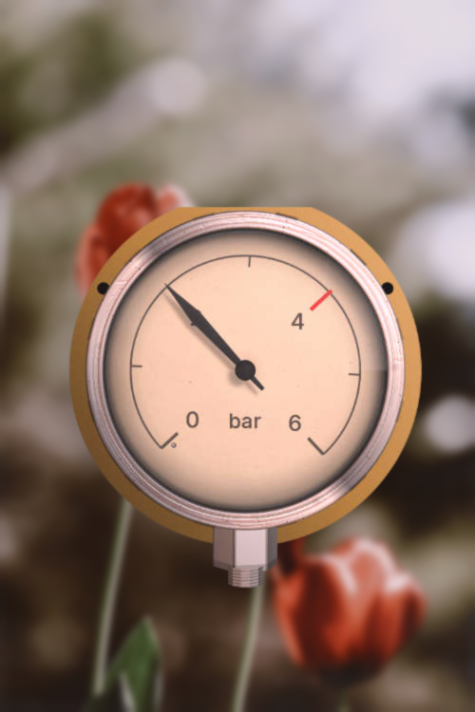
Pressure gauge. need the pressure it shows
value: 2 bar
